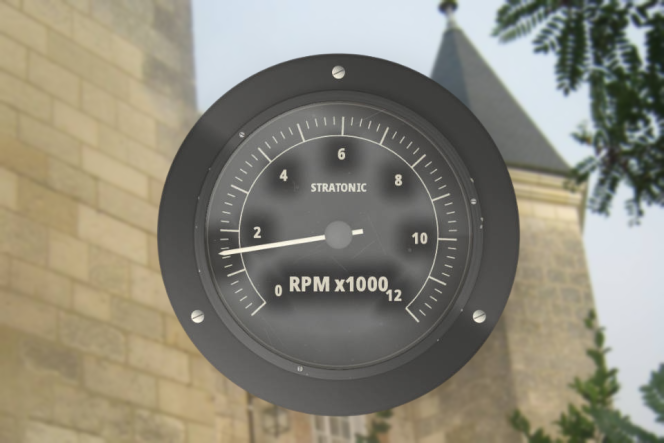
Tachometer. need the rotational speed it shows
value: 1500 rpm
